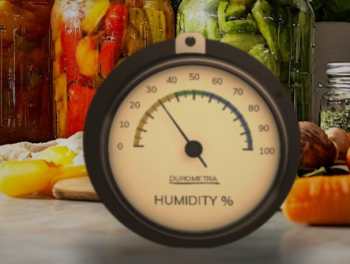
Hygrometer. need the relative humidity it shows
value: 30 %
